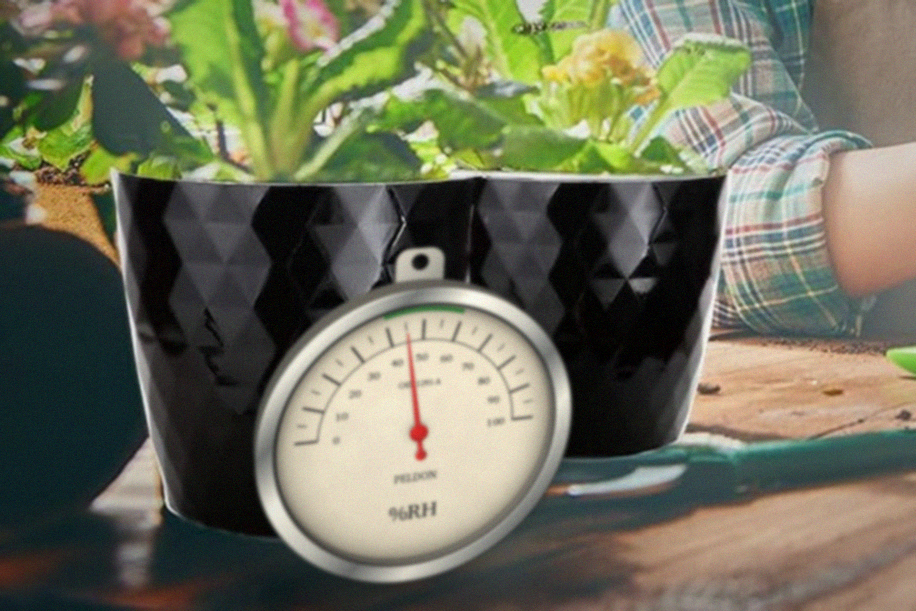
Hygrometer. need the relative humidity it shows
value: 45 %
